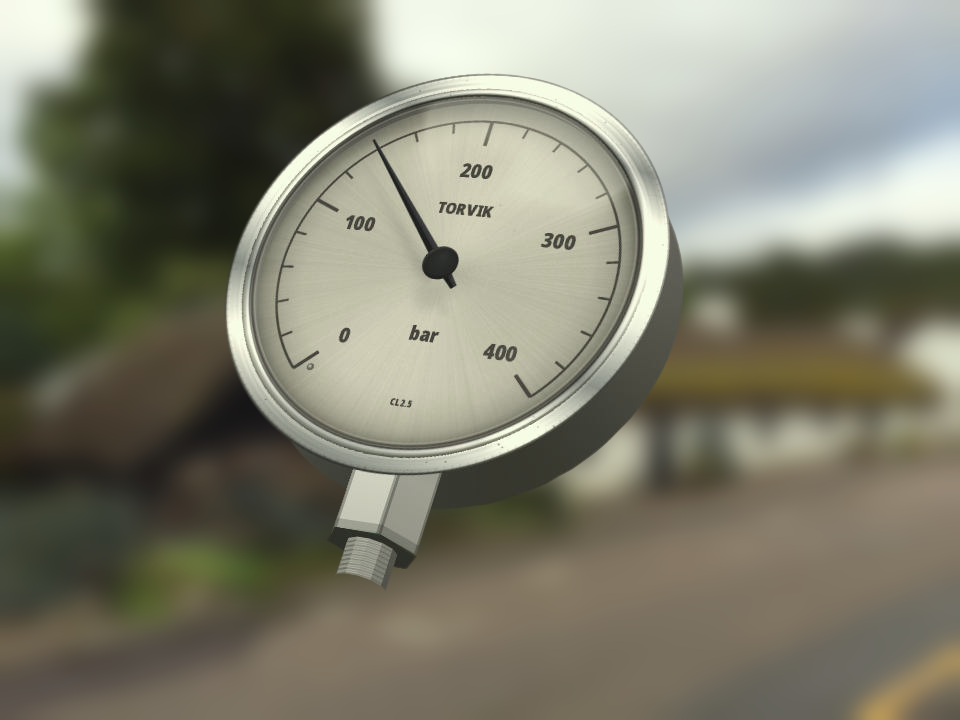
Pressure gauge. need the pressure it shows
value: 140 bar
